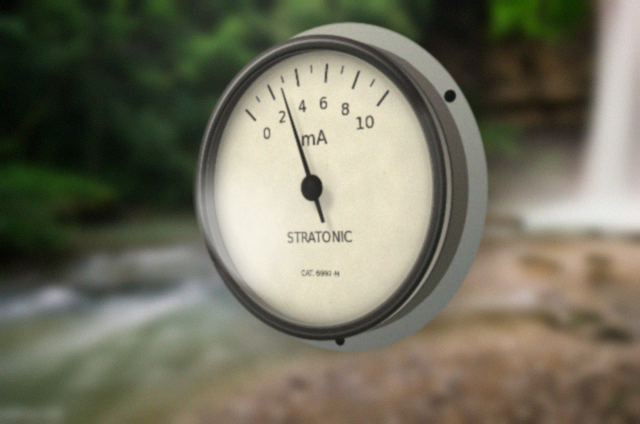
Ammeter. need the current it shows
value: 3 mA
